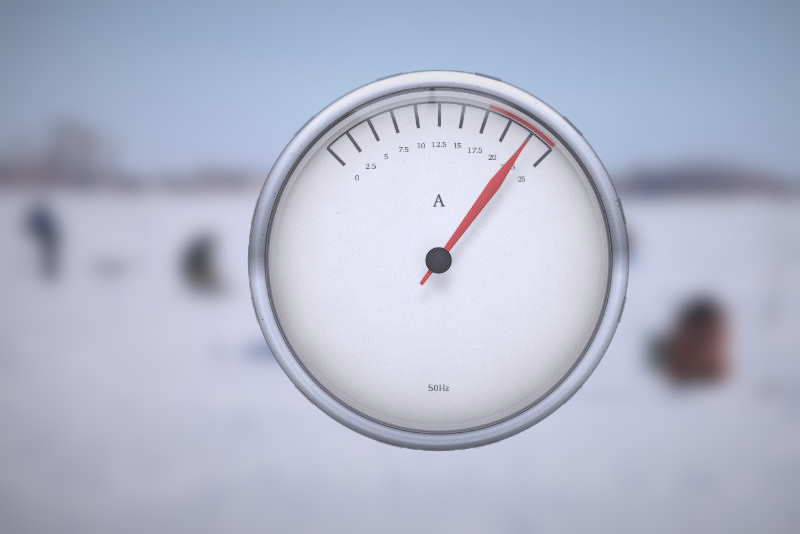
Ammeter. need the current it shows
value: 22.5 A
